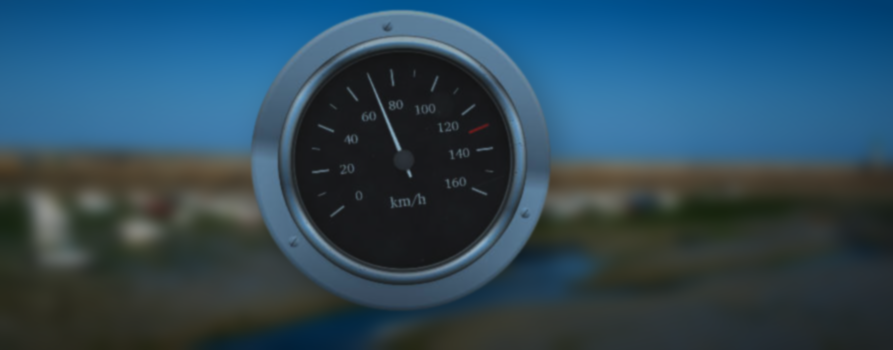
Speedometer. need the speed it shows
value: 70 km/h
